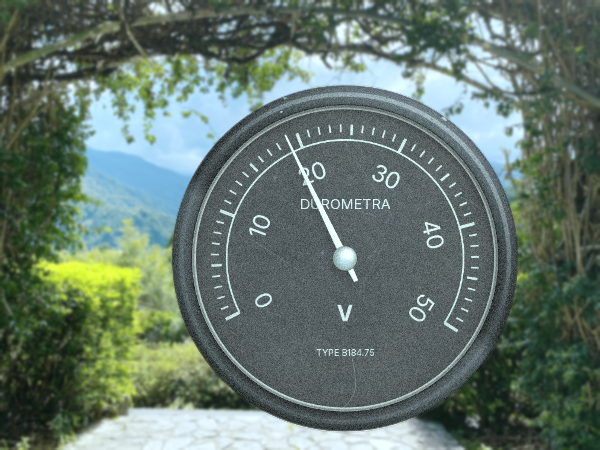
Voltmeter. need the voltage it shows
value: 19 V
